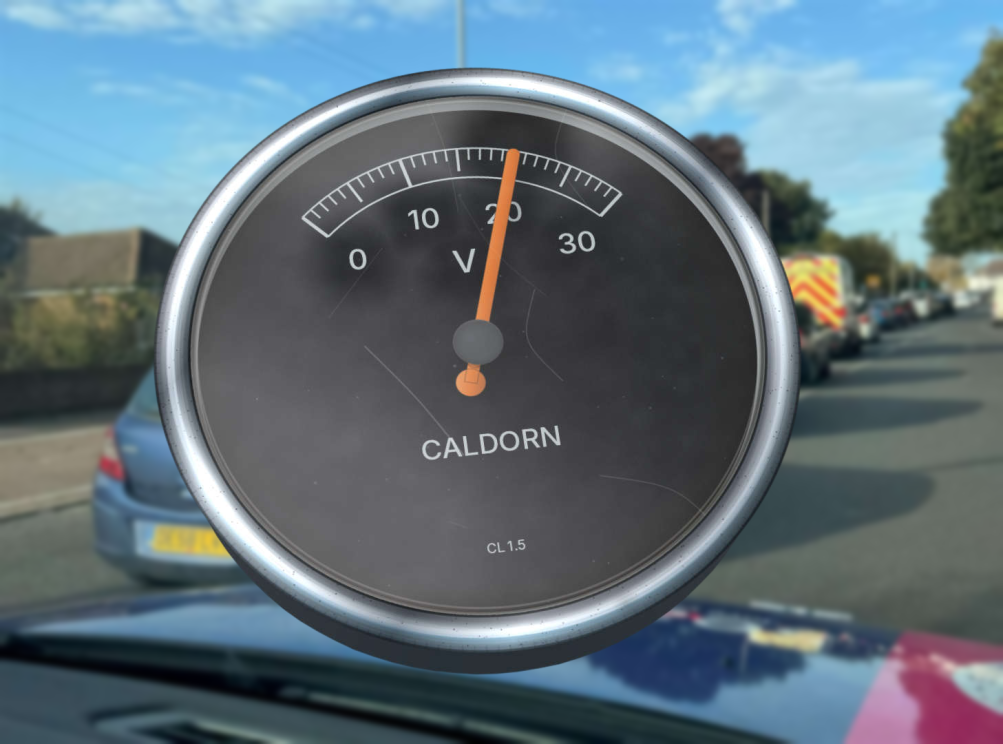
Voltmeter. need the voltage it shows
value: 20 V
